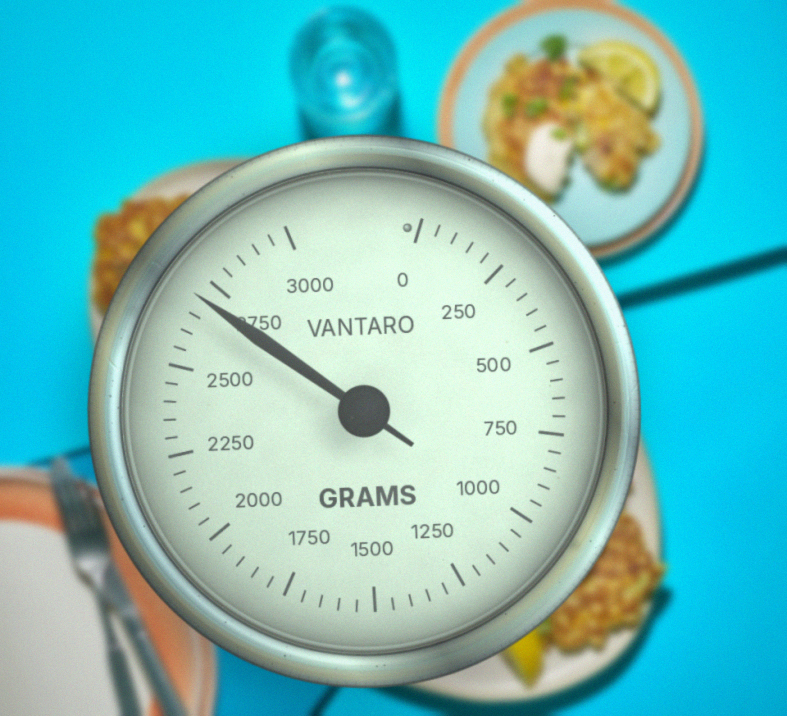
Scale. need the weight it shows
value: 2700 g
